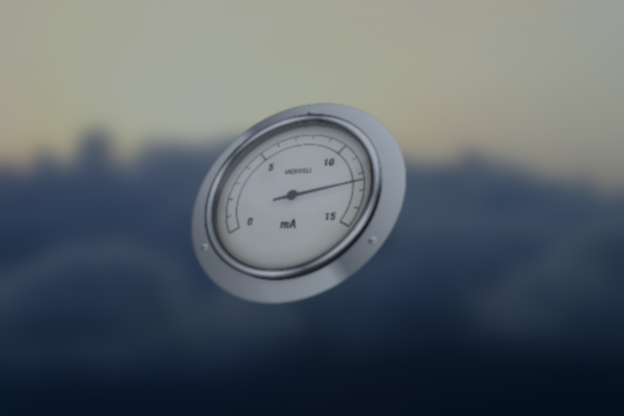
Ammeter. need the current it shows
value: 12.5 mA
